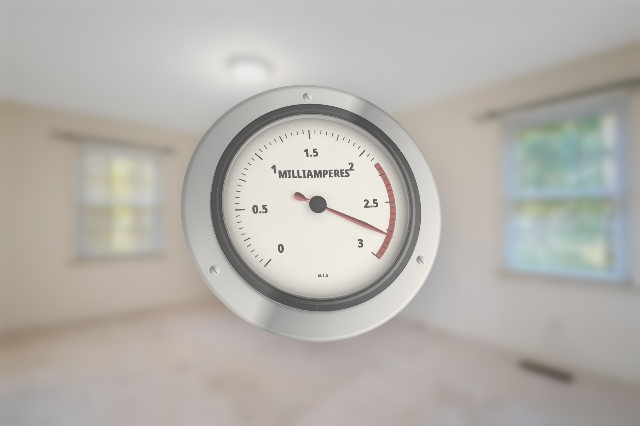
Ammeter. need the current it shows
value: 2.8 mA
